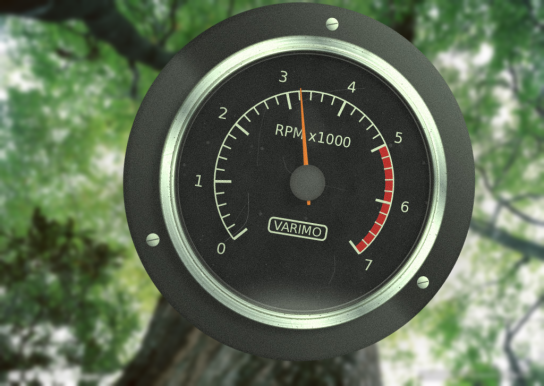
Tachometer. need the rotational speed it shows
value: 3200 rpm
